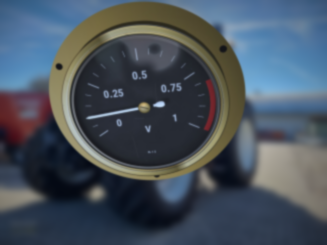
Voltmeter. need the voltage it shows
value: 0.1 V
